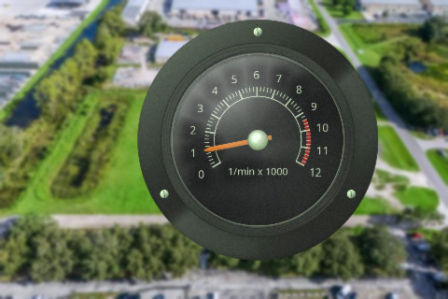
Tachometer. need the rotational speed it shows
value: 1000 rpm
